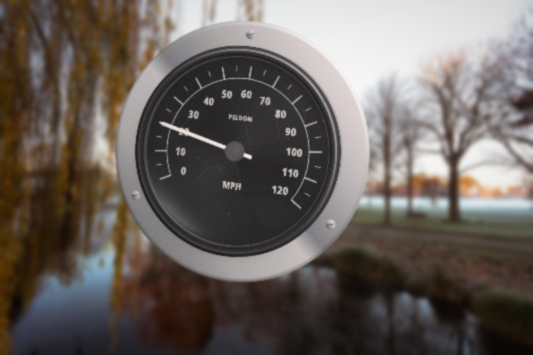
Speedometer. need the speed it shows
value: 20 mph
